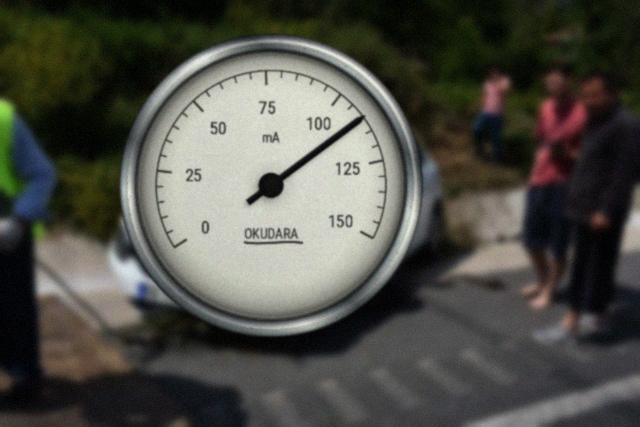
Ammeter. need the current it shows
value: 110 mA
